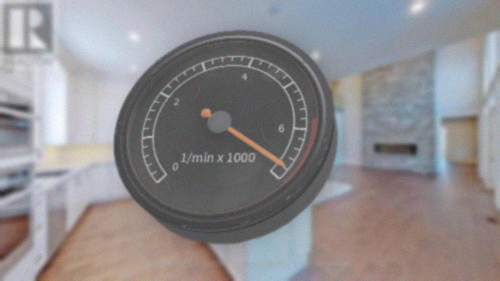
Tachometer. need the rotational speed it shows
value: 6800 rpm
